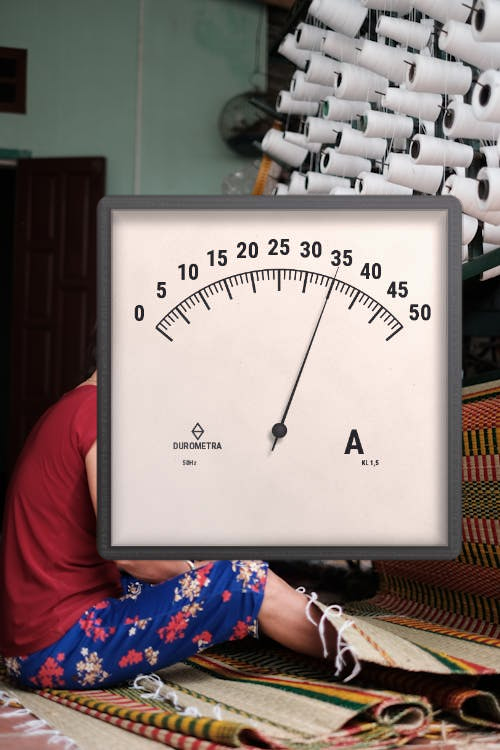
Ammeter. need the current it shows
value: 35 A
